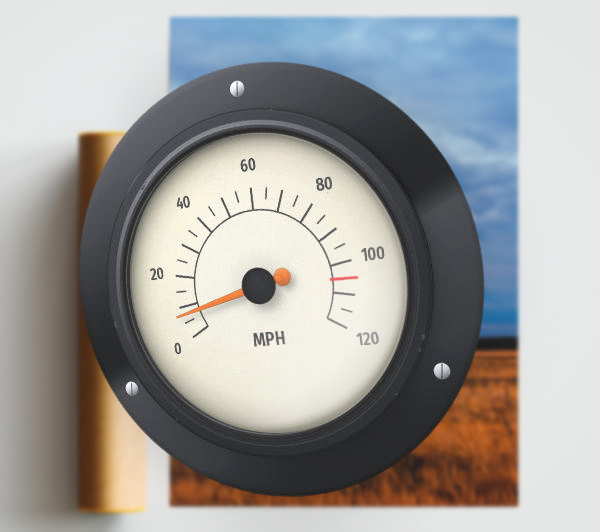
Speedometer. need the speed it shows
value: 7.5 mph
